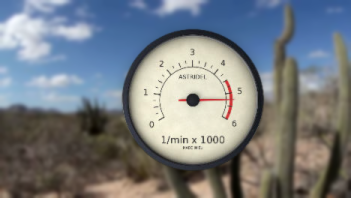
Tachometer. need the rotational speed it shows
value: 5250 rpm
